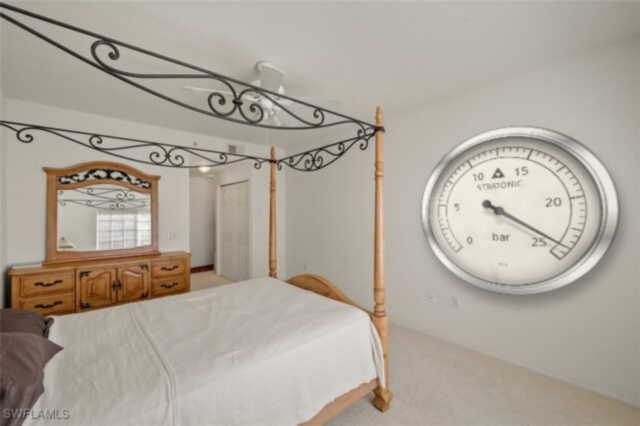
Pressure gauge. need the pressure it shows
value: 24 bar
